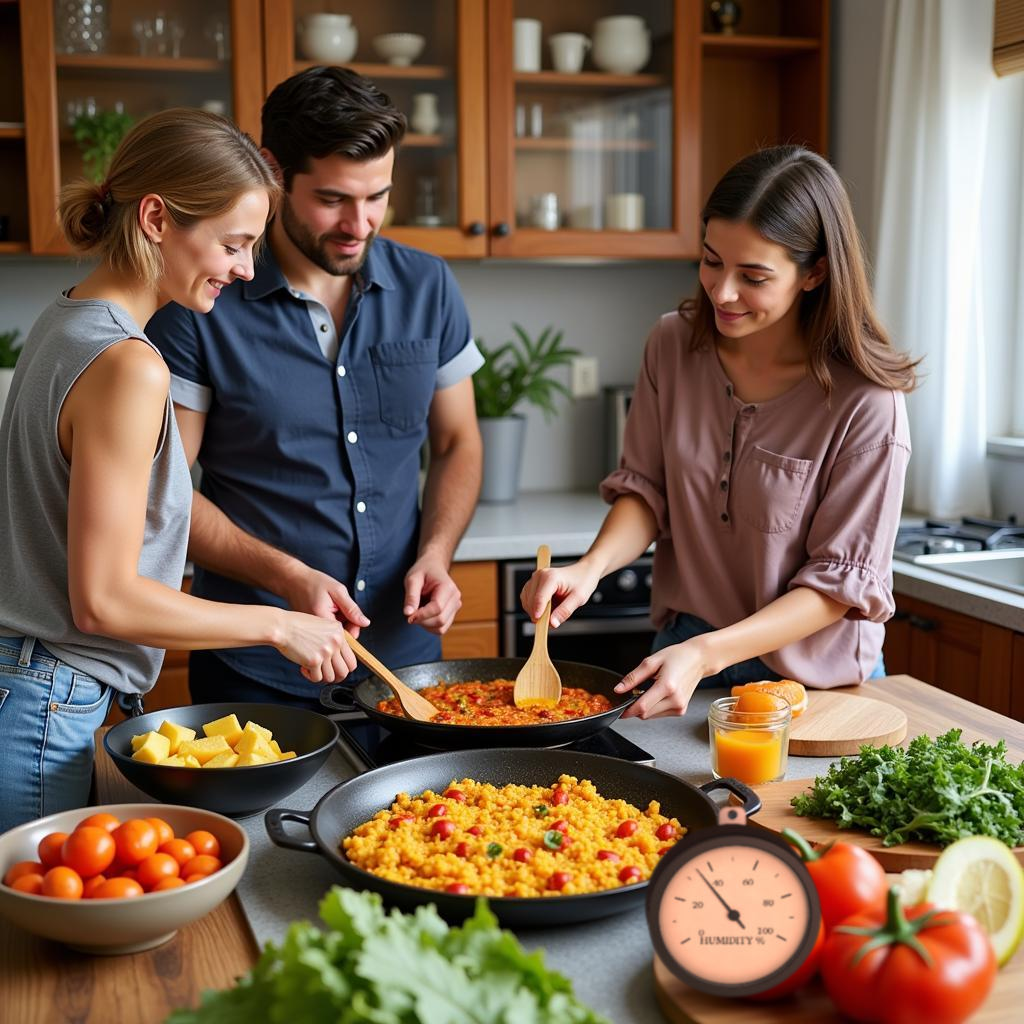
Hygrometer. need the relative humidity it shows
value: 35 %
